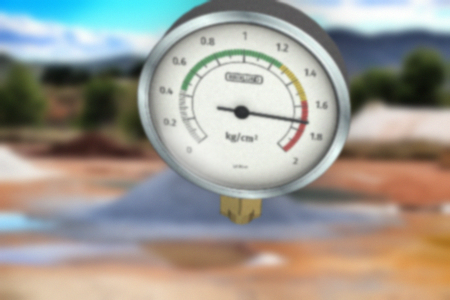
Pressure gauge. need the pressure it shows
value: 1.7 kg/cm²
